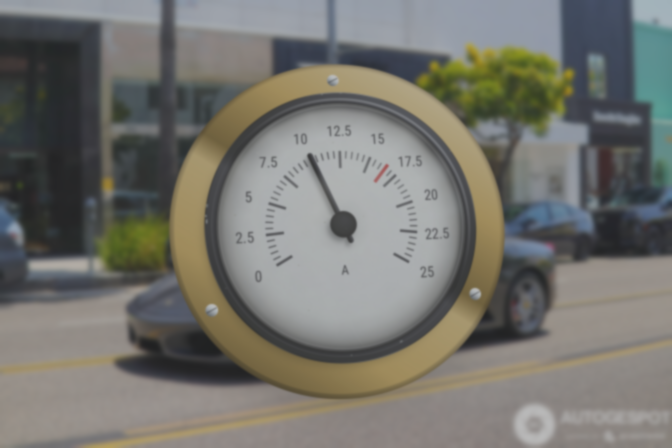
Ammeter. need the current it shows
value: 10 A
